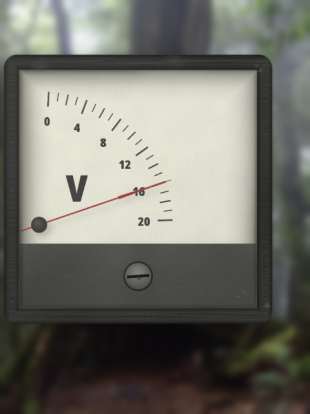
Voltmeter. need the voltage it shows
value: 16 V
